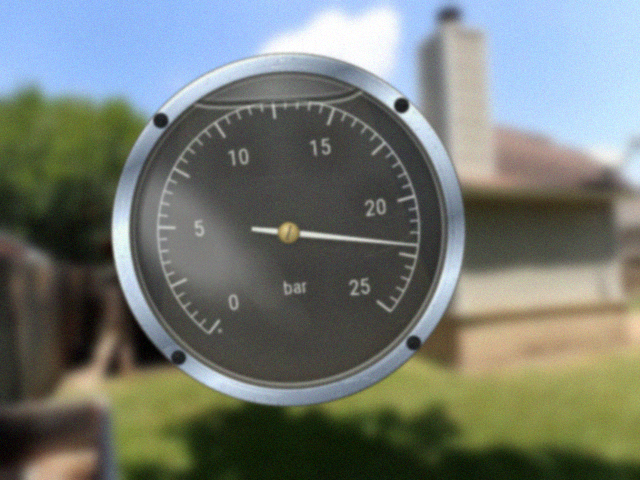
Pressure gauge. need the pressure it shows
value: 22 bar
